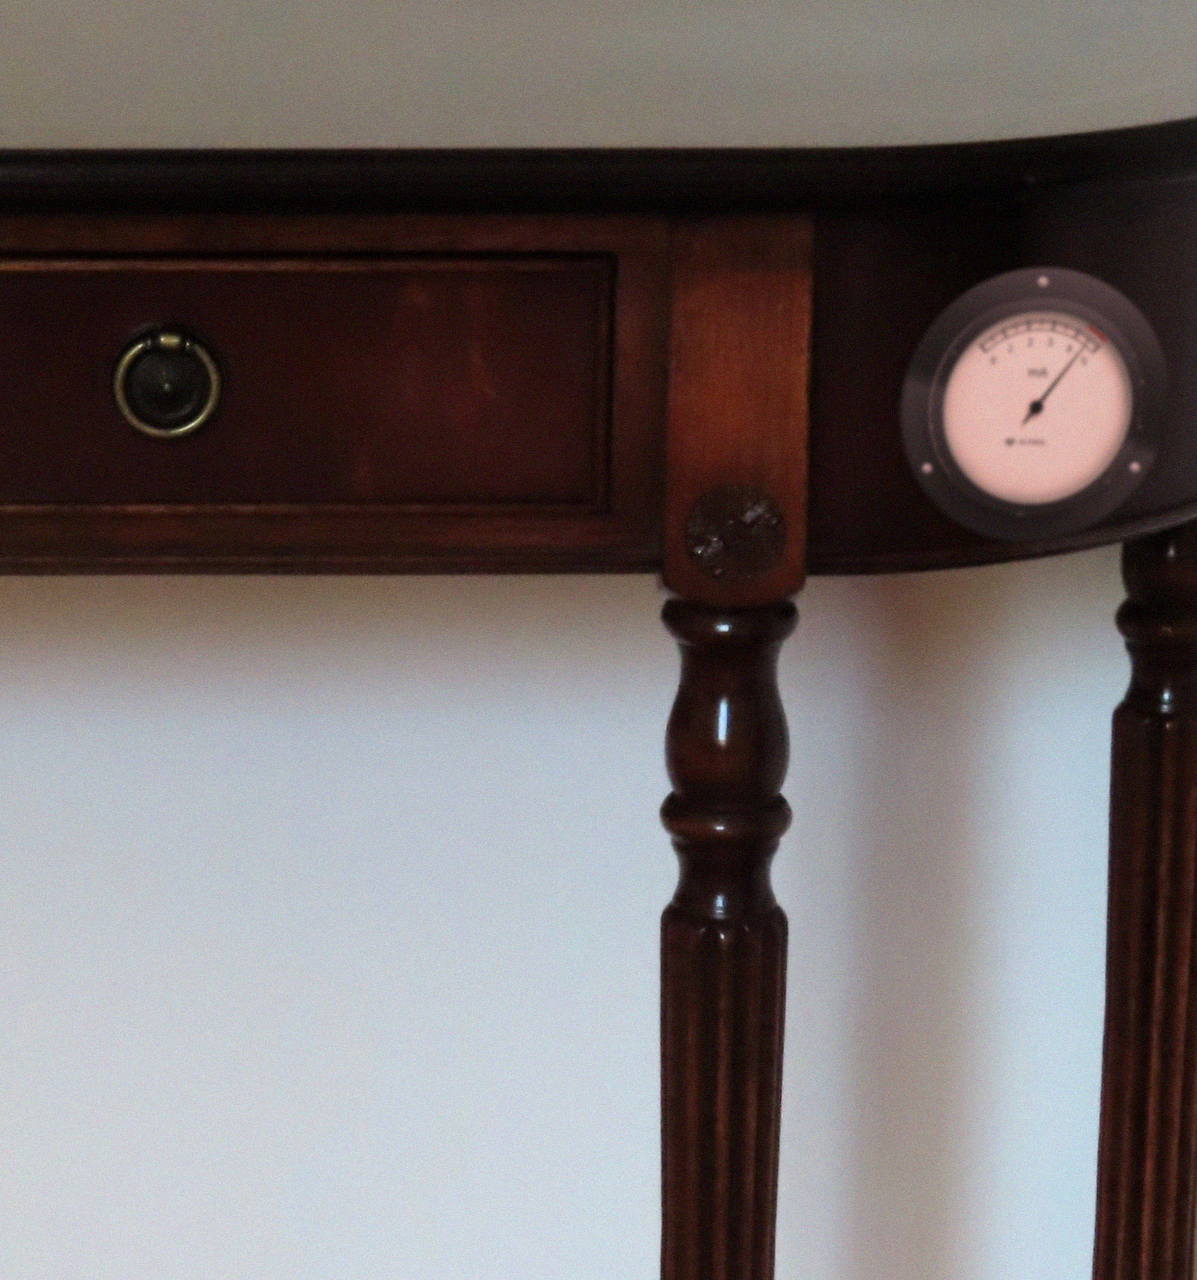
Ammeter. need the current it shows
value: 4.5 mA
